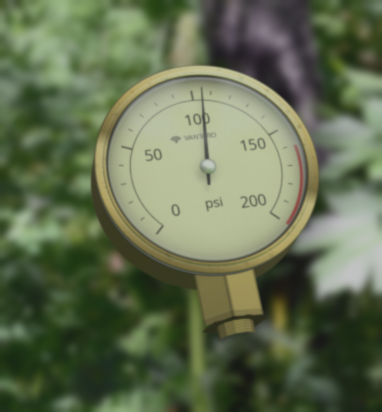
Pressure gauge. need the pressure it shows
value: 105 psi
